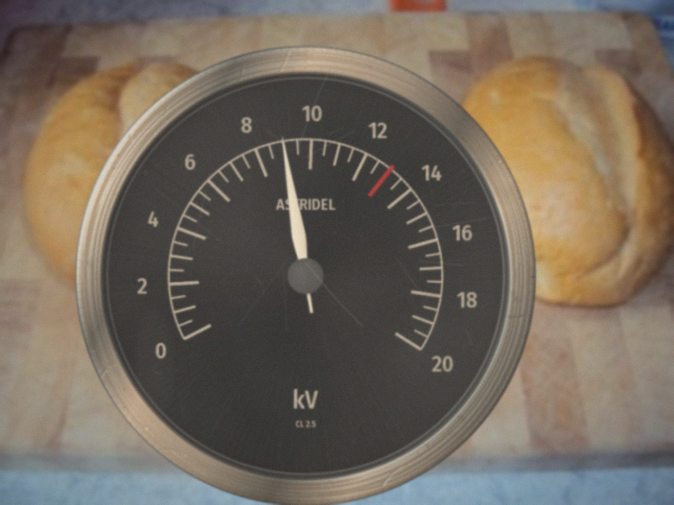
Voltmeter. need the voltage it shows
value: 9 kV
